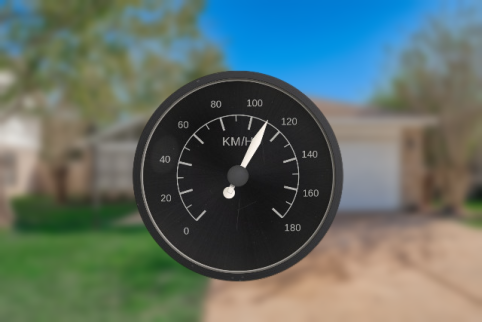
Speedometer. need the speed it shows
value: 110 km/h
